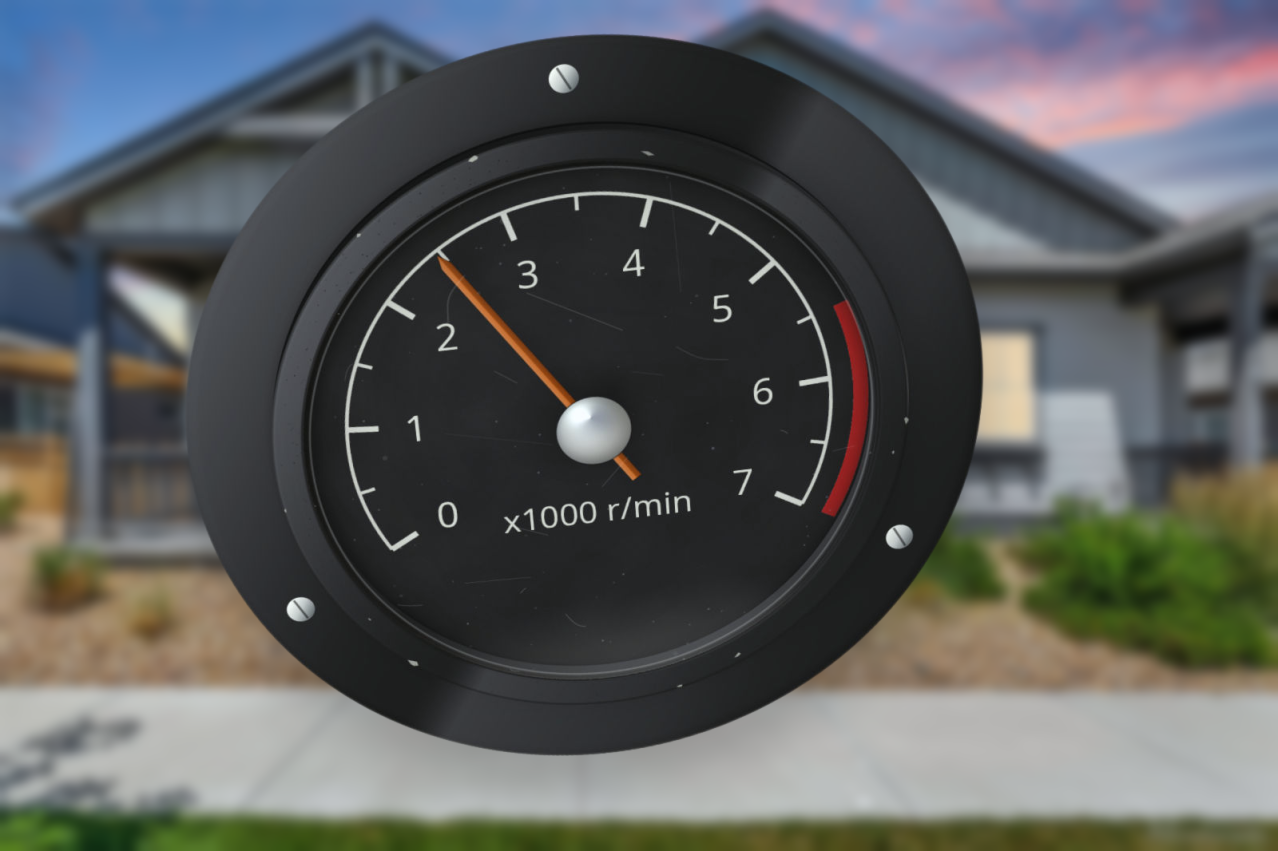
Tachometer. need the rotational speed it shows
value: 2500 rpm
